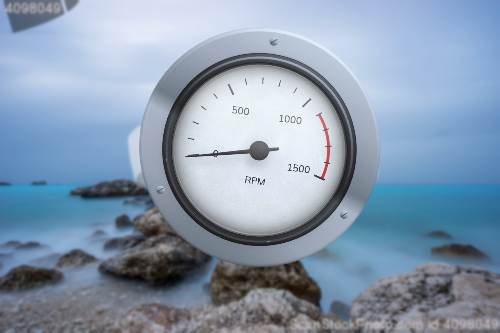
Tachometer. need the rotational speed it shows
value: 0 rpm
